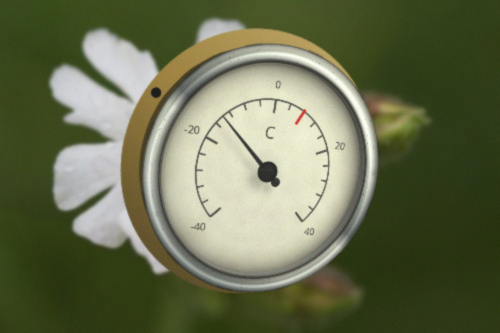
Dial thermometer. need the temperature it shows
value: -14 °C
